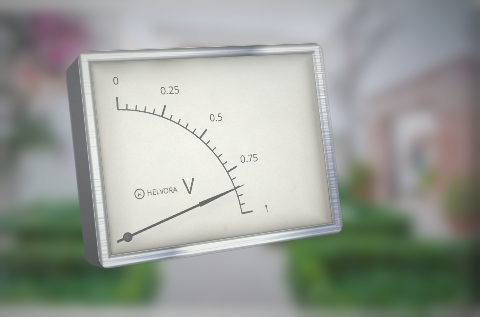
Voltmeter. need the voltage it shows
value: 0.85 V
